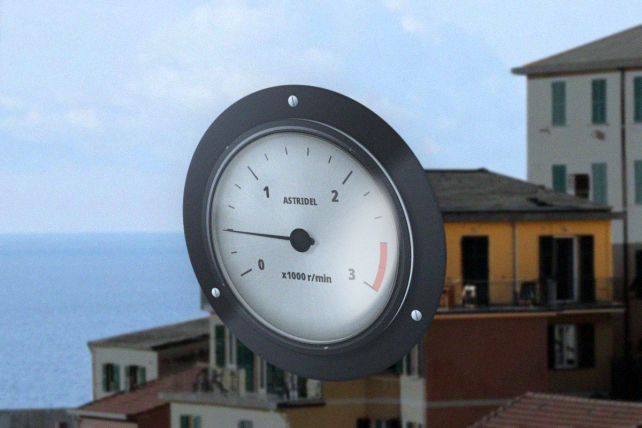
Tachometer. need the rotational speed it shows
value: 400 rpm
